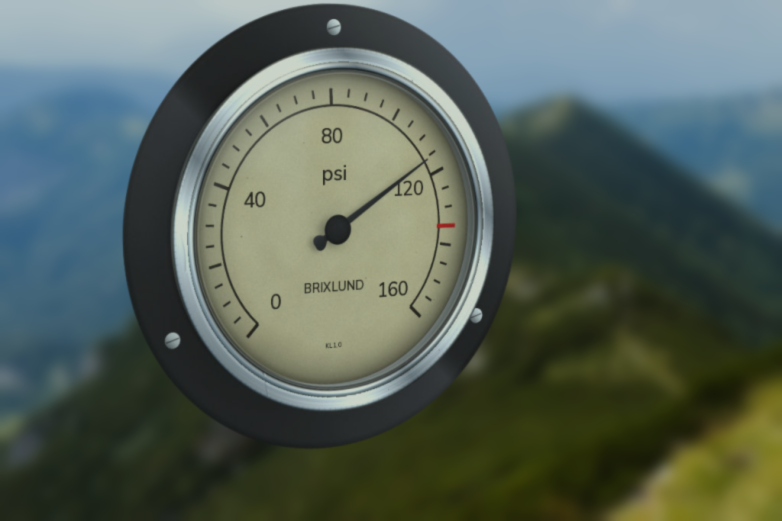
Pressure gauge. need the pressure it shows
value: 115 psi
